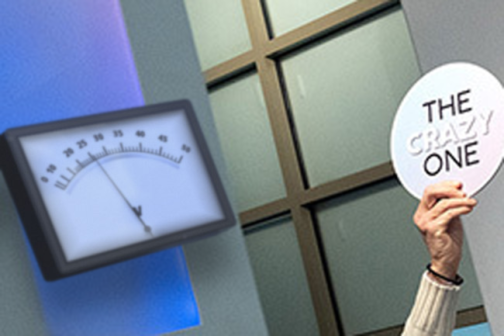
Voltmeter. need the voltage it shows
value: 25 V
